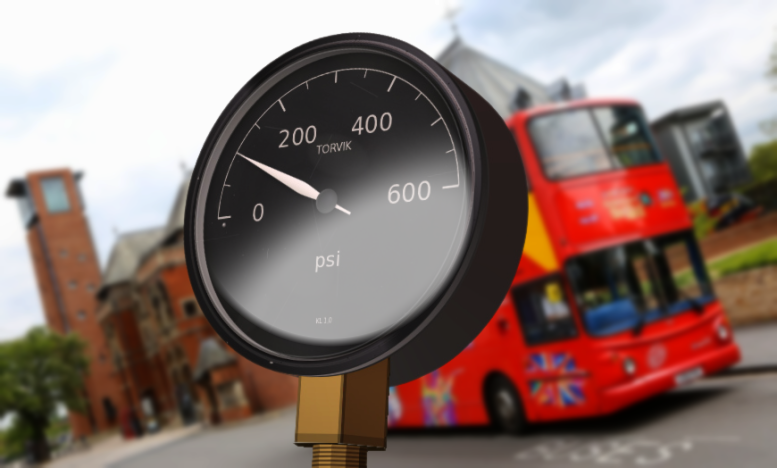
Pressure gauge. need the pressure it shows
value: 100 psi
